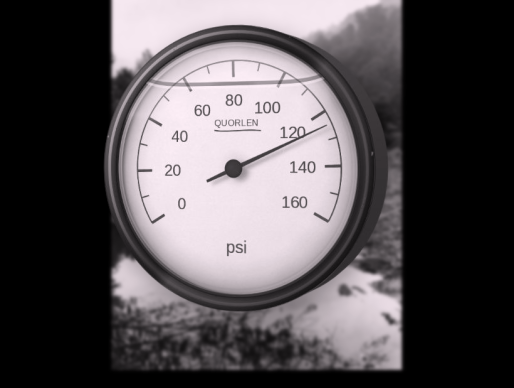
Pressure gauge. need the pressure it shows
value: 125 psi
